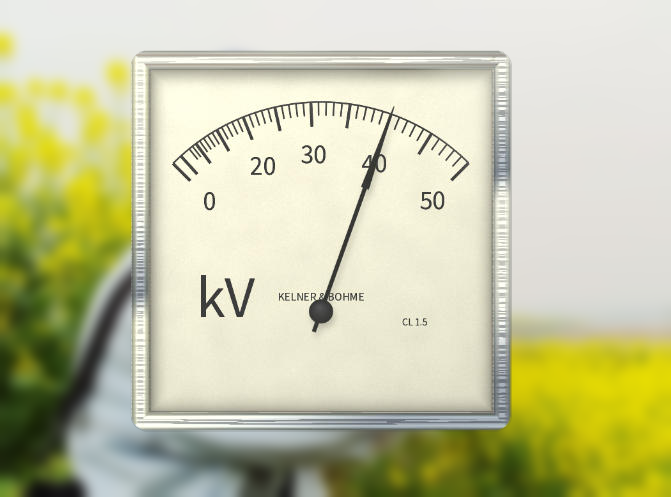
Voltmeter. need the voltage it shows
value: 40 kV
